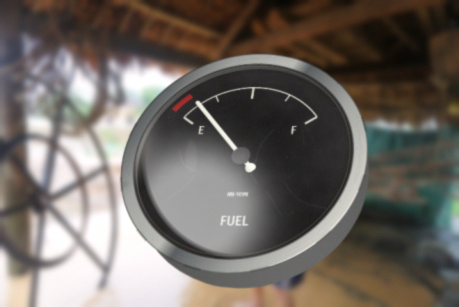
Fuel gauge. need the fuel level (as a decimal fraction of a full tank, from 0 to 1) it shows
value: 0.125
